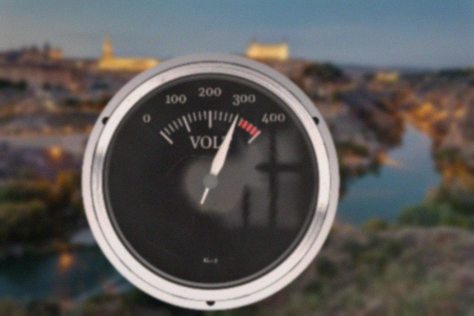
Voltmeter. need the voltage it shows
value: 300 V
